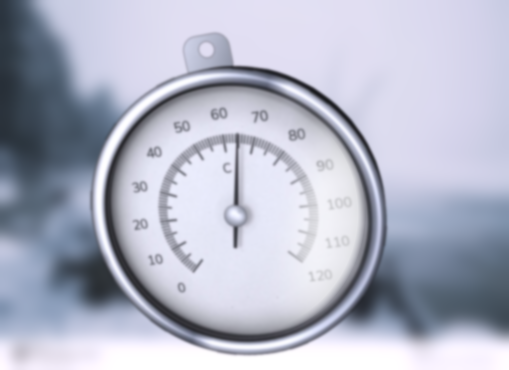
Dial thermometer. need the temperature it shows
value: 65 °C
